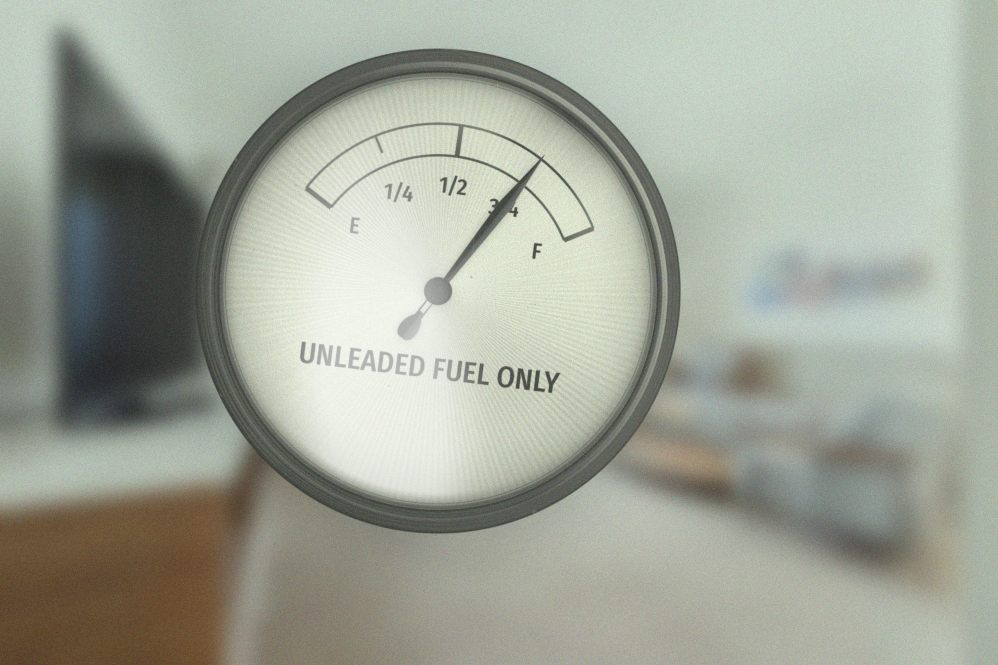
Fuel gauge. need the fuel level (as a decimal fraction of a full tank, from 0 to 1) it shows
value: 0.75
